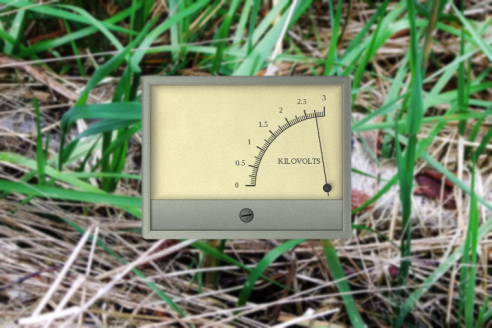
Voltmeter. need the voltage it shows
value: 2.75 kV
